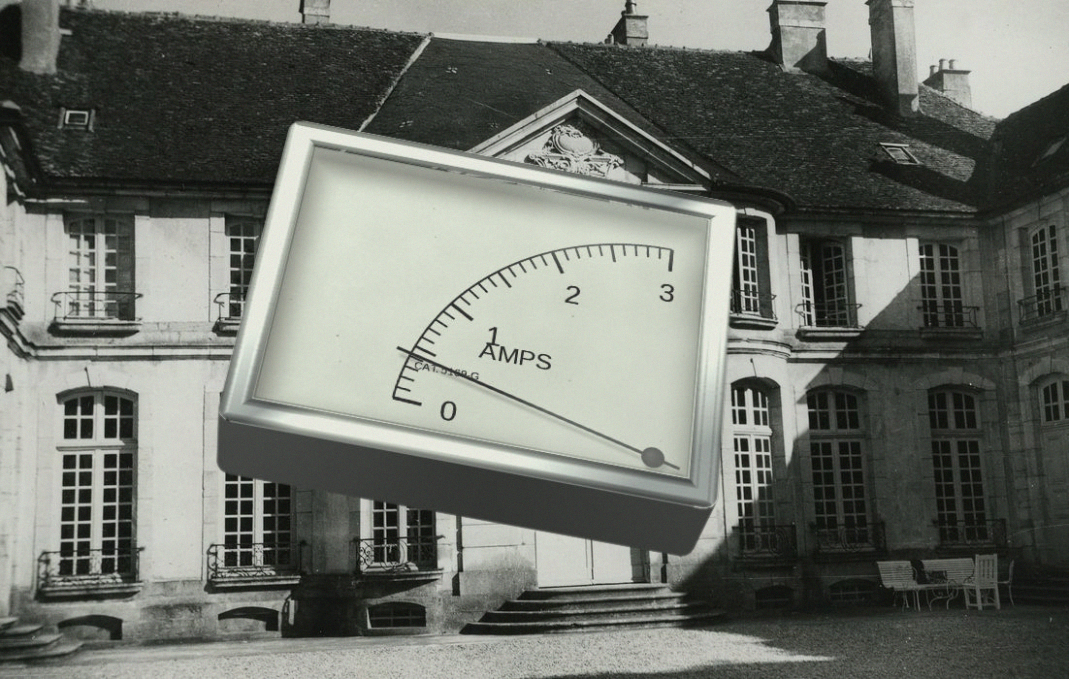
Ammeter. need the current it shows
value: 0.4 A
